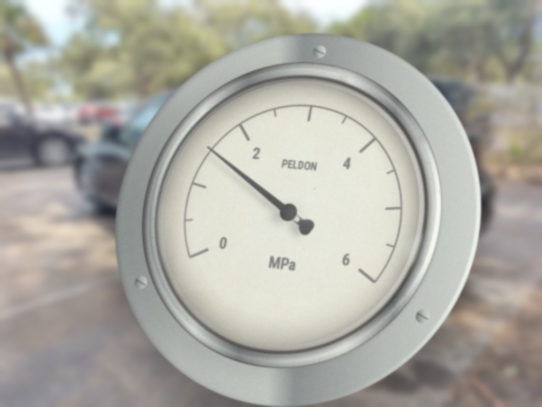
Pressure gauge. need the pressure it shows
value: 1.5 MPa
